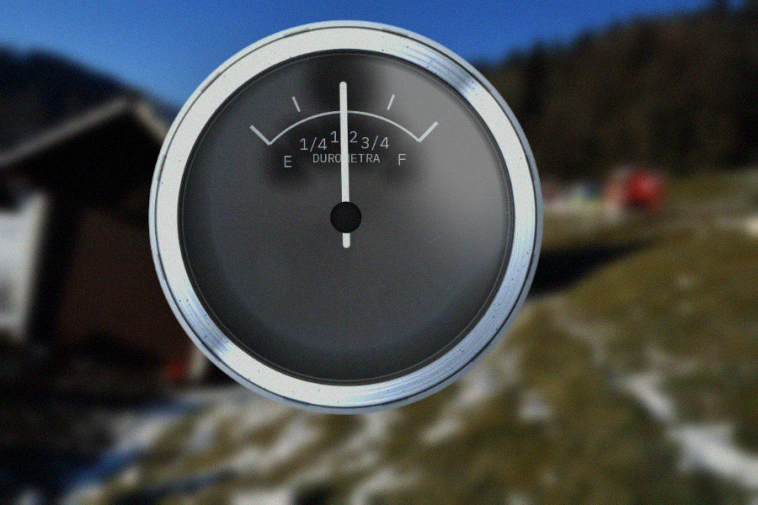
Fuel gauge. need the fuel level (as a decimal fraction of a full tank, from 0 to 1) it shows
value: 0.5
